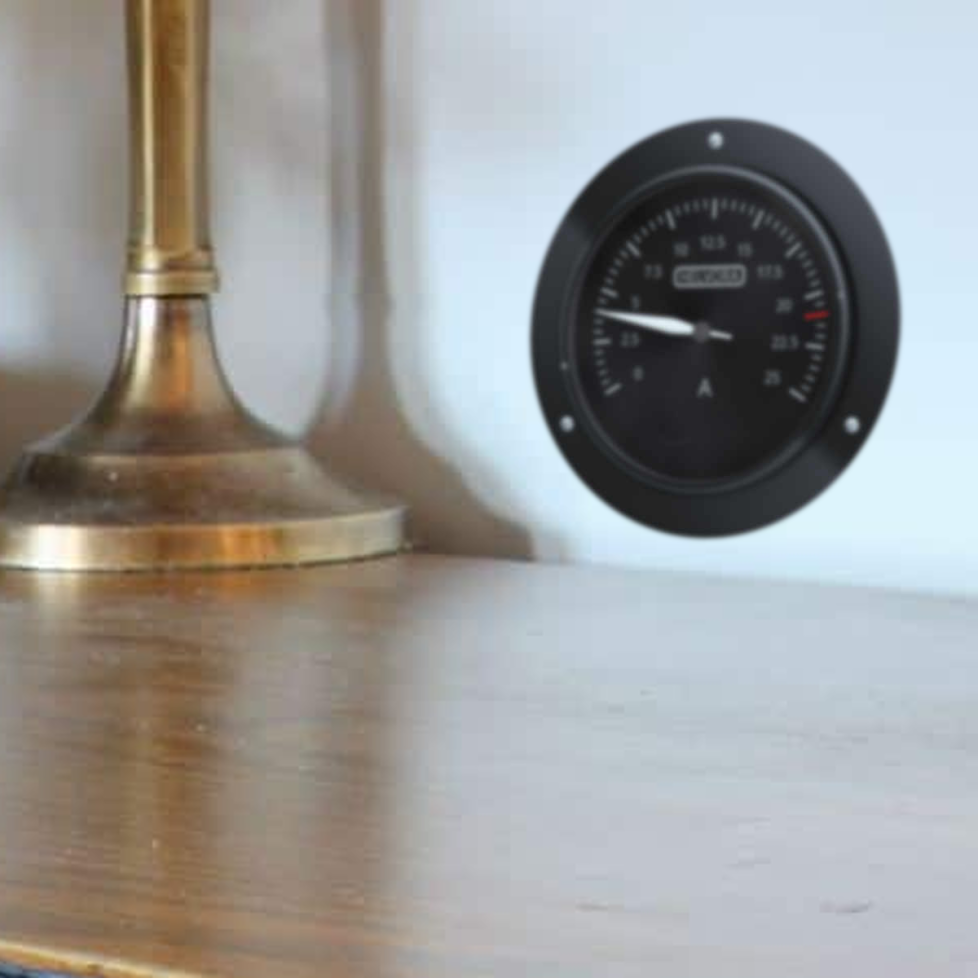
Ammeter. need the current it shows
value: 4 A
